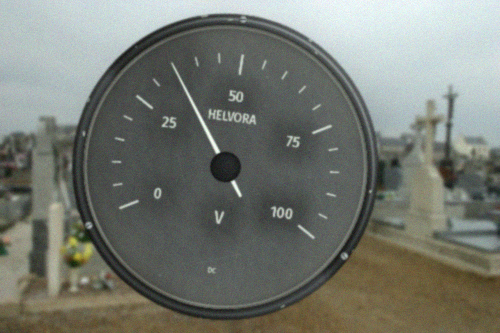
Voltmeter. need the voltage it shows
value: 35 V
